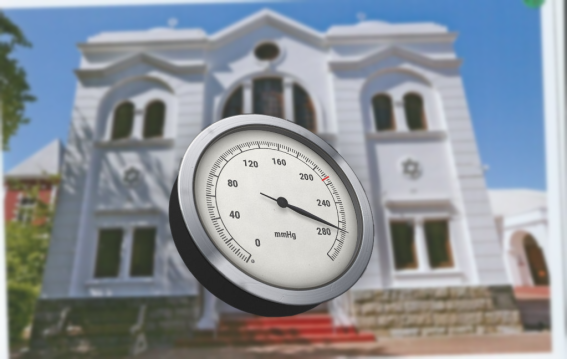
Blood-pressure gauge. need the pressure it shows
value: 270 mmHg
